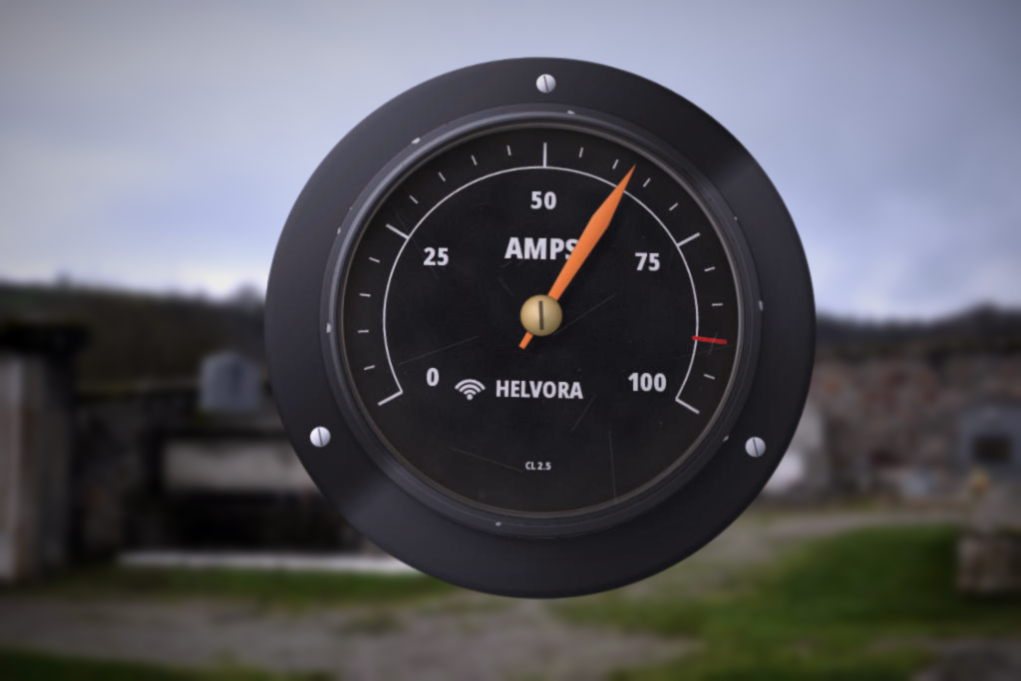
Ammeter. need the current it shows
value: 62.5 A
